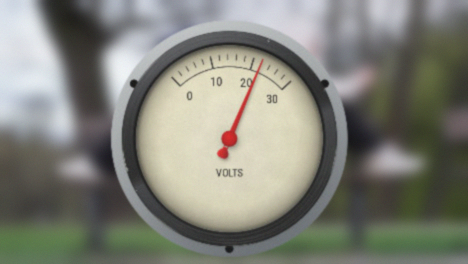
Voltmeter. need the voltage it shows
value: 22 V
